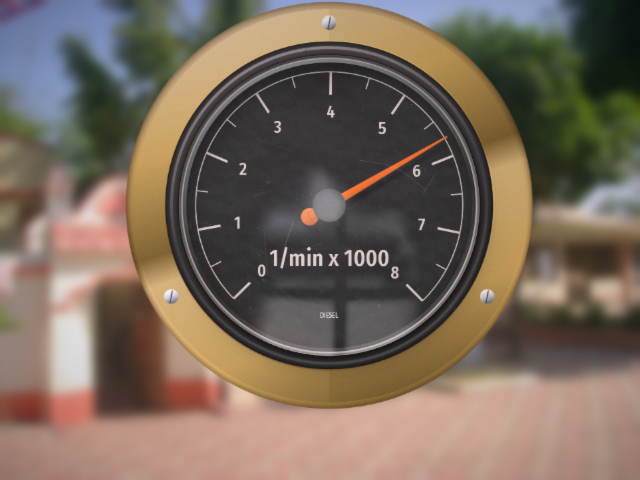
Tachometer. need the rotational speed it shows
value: 5750 rpm
